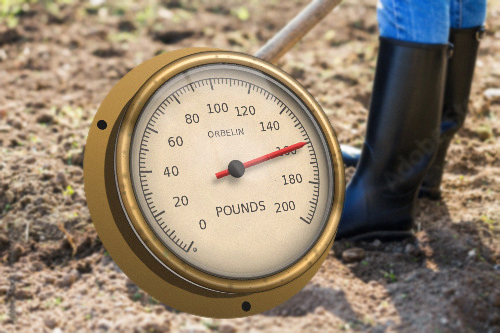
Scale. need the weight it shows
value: 160 lb
